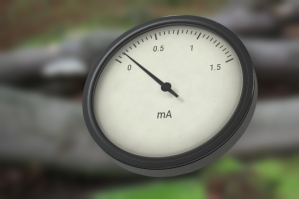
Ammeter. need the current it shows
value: 0.1 mA
